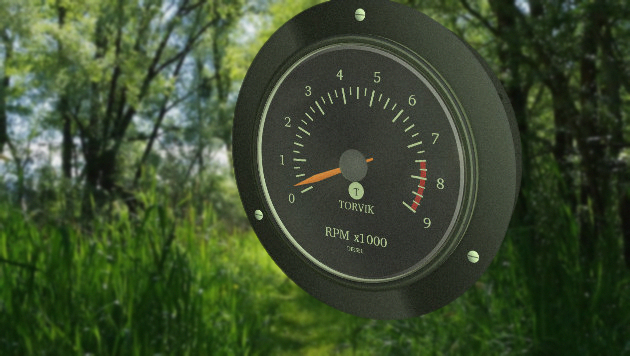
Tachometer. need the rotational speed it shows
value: 250 rpm
